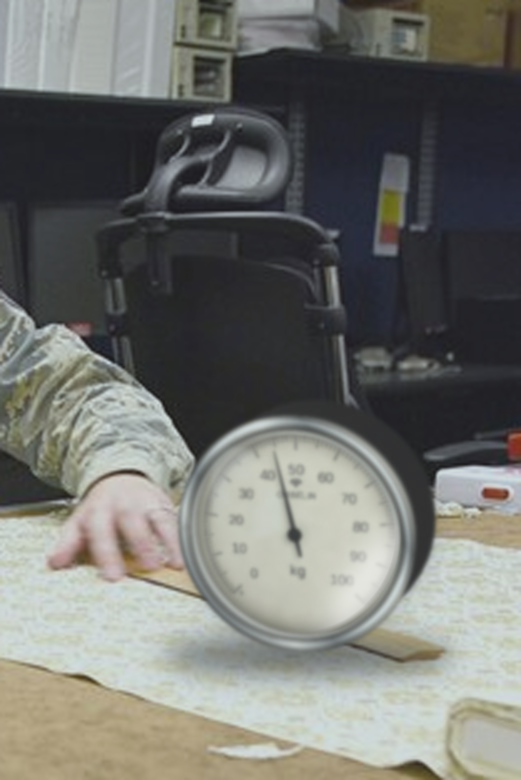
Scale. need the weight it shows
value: 45 kg
